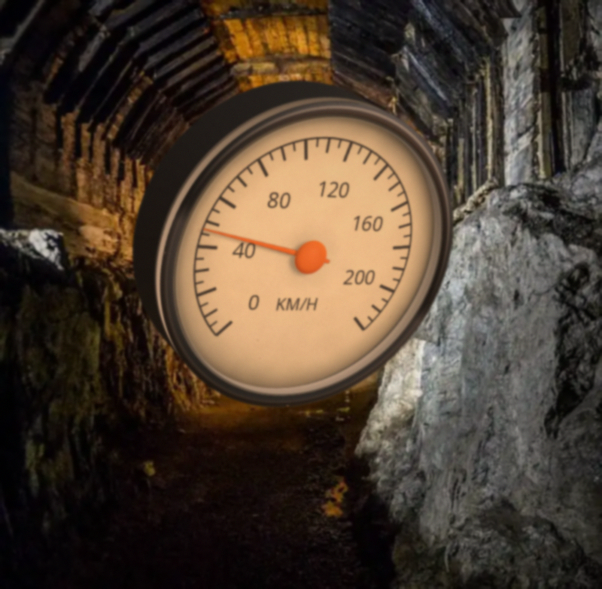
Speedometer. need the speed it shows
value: 47.5 km/h
